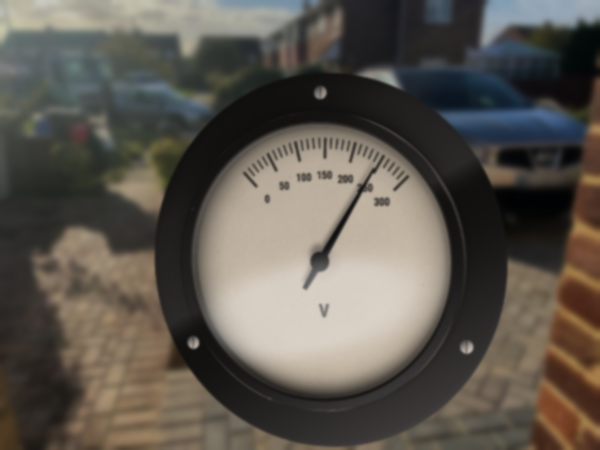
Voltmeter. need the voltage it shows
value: 250 V
